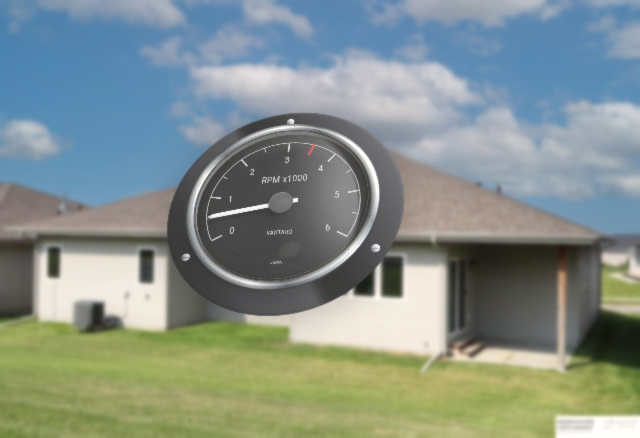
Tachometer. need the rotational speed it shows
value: 500 rpm
